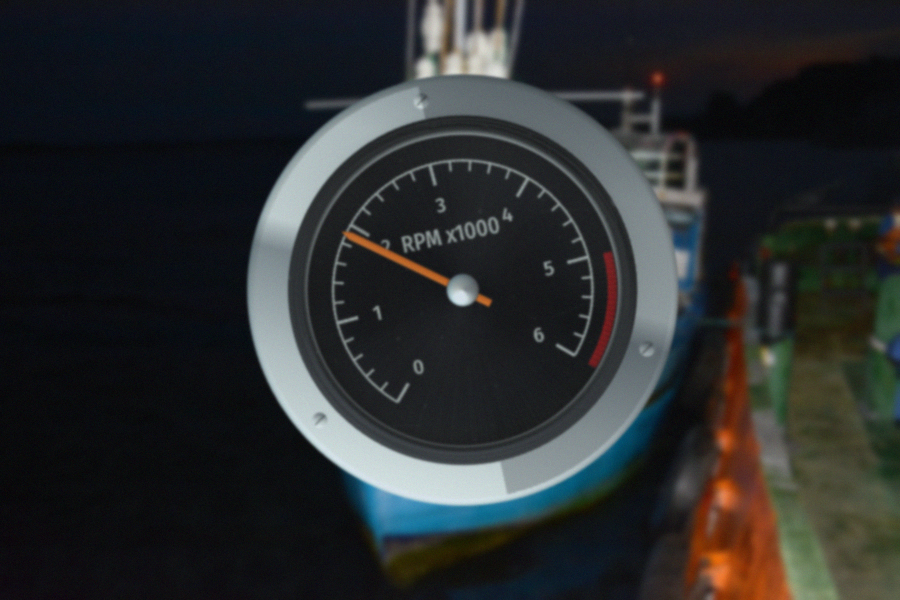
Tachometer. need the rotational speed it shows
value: 1900 rpm
